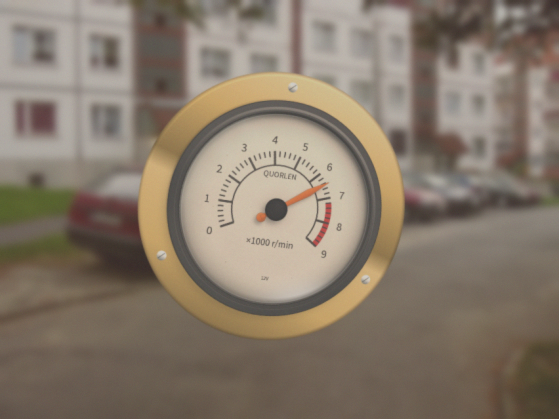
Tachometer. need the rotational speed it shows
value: 6400 rpm
